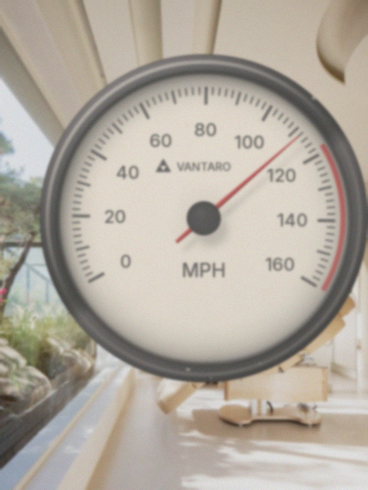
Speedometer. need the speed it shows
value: 112 mph
